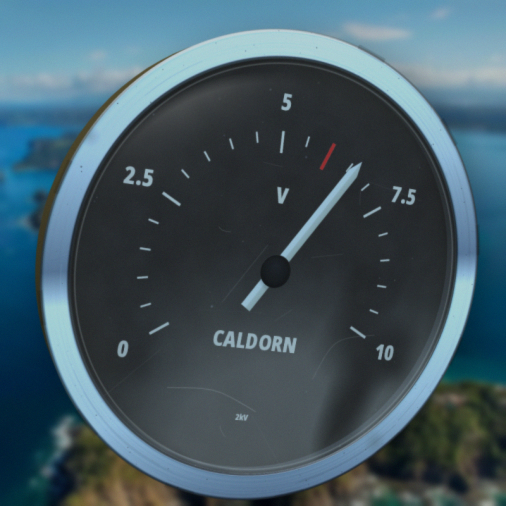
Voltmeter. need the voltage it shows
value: 6.5 V
